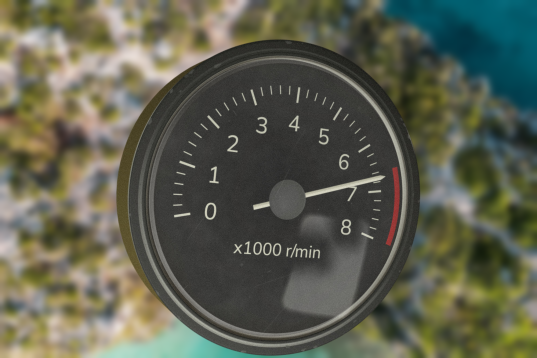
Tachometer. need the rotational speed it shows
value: 6700 rpm
